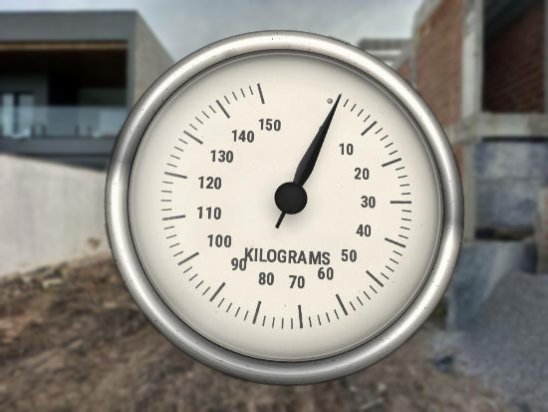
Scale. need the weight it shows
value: 0 kg
